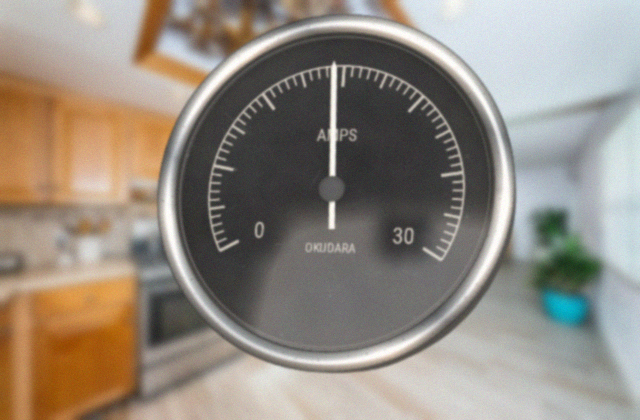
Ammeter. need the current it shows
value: 14.5 A
